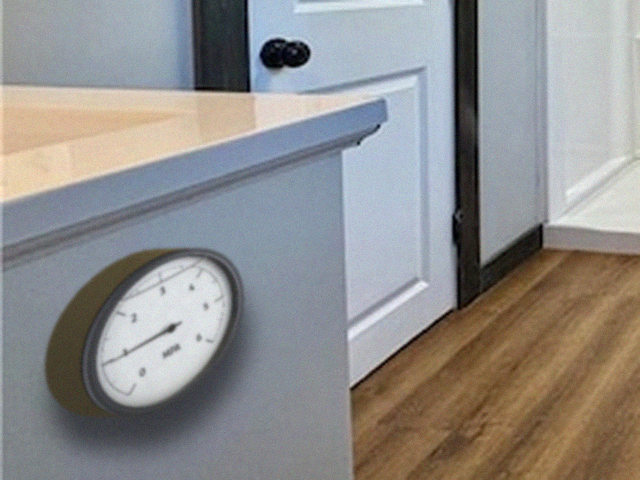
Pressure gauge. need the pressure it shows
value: 1 MPa
